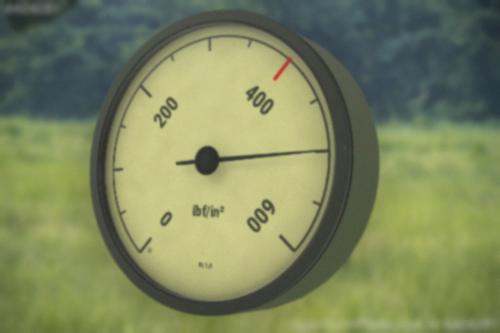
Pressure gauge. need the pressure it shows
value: 500 psi
